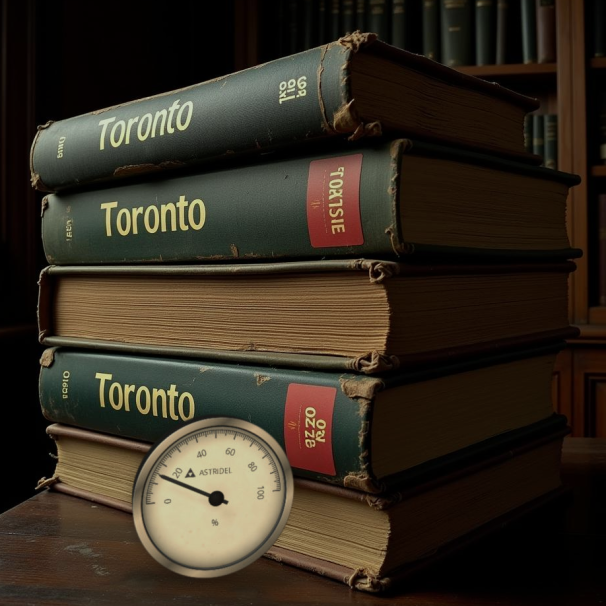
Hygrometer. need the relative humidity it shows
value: 15 %
